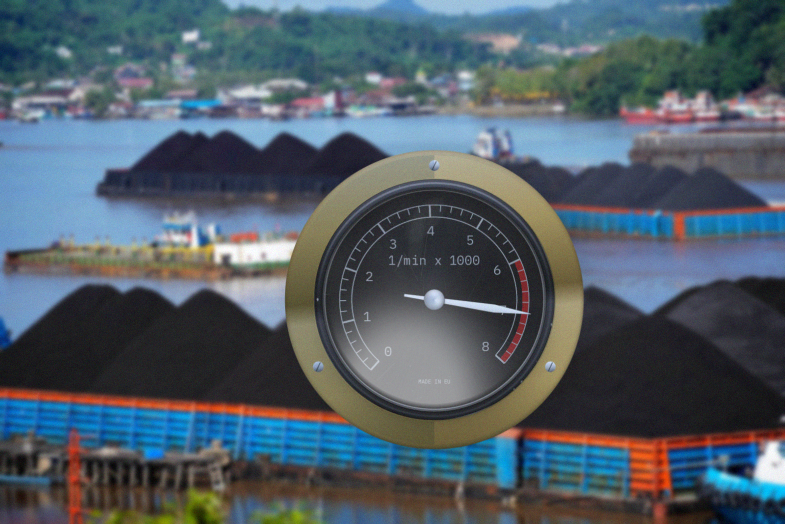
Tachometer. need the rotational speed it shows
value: 7000 rpm
